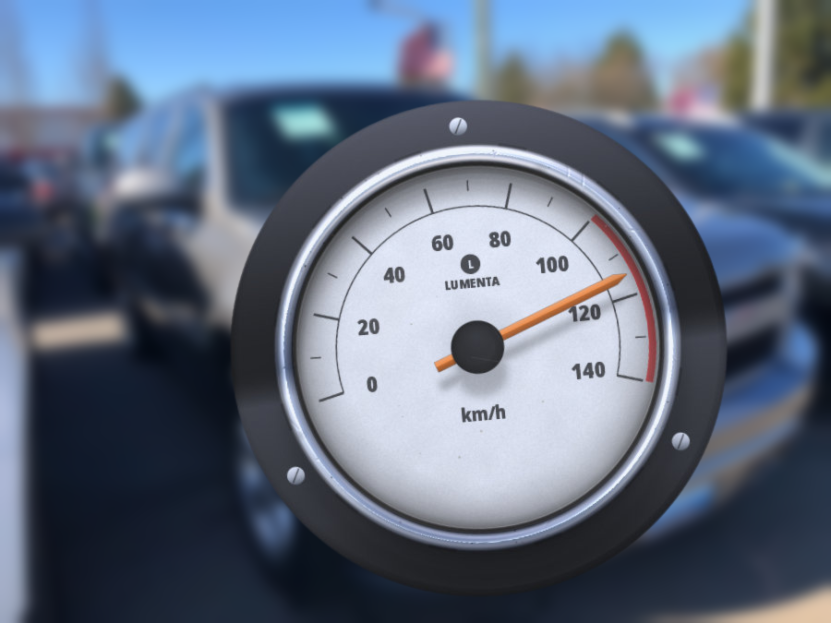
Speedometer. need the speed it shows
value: 115 km/h
